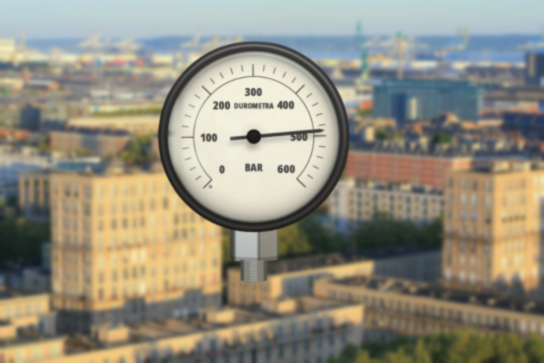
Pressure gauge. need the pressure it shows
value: 490 bar
